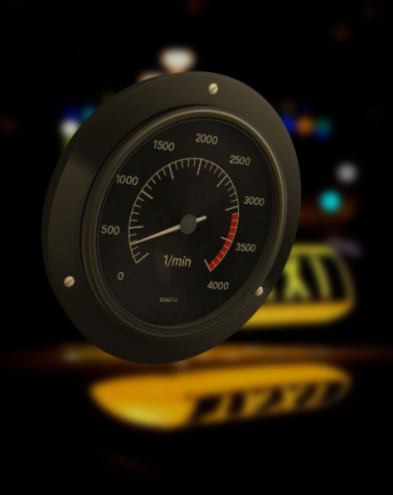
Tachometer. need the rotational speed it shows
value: 300 rpm
